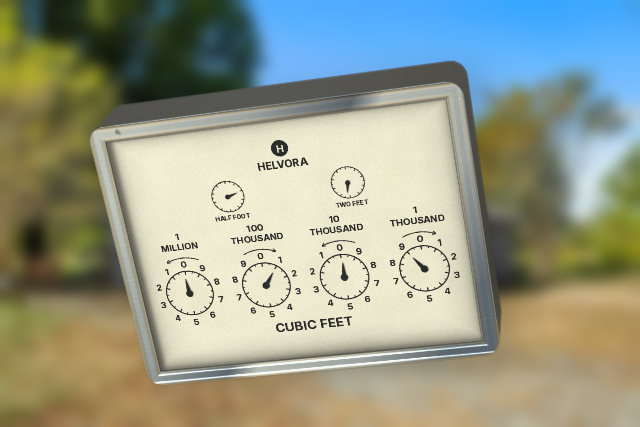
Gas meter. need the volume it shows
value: 9900 ft³
